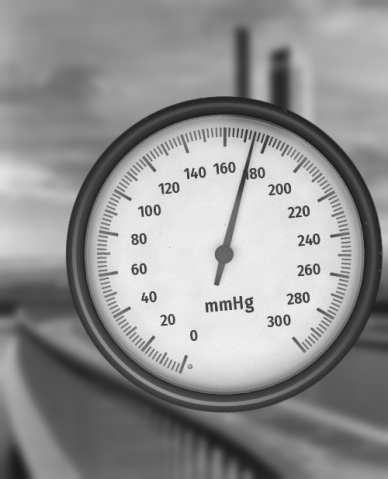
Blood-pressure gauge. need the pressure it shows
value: 174 mmHg
